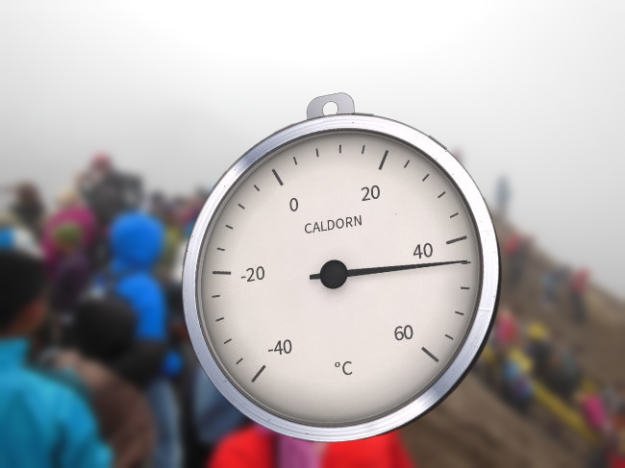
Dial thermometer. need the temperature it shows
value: 44 °C
